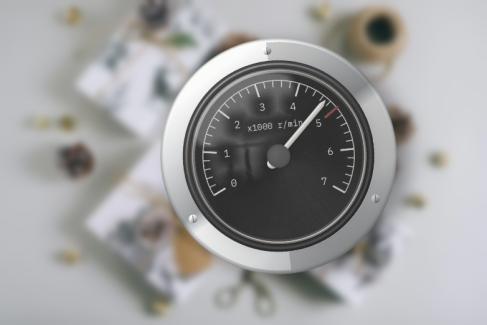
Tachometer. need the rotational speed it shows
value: 4700 rpm
